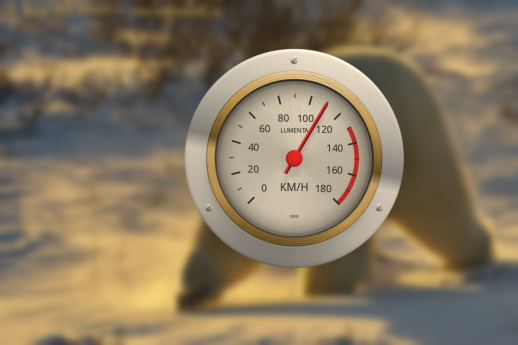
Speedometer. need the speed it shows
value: 110 km/h
